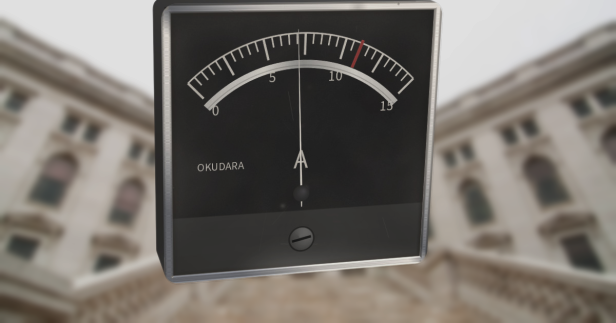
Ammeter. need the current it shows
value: 7 A
